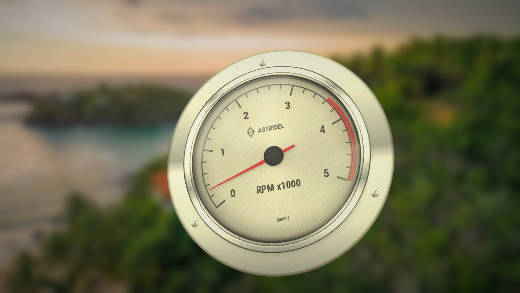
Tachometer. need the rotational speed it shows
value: 300 rpm
